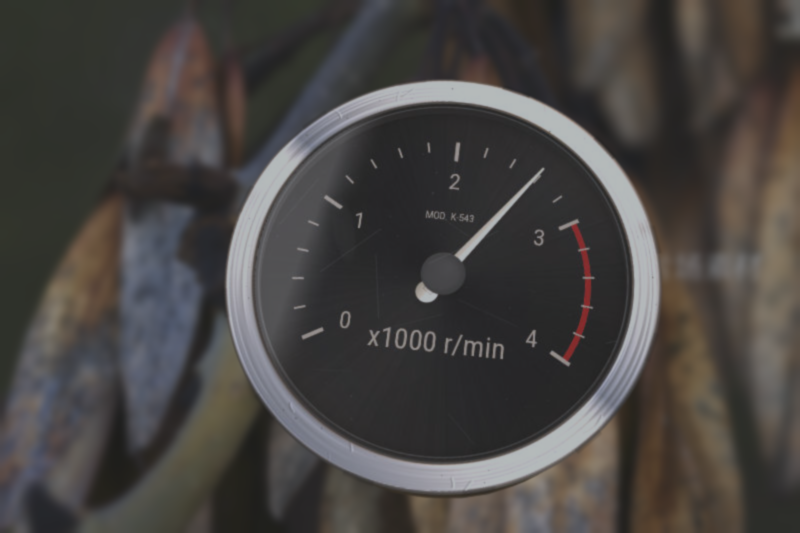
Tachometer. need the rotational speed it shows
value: 2600 rpm
